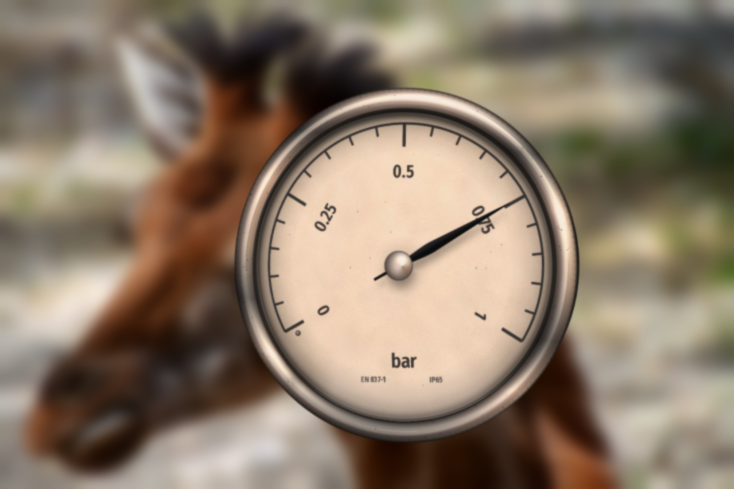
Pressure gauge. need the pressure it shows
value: 0.75 bar
